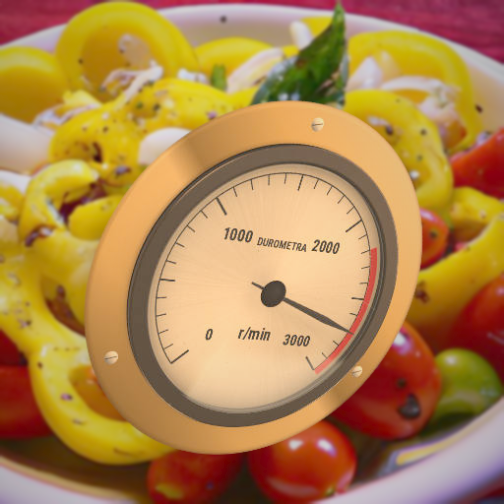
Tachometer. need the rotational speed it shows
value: 2700 rpm
